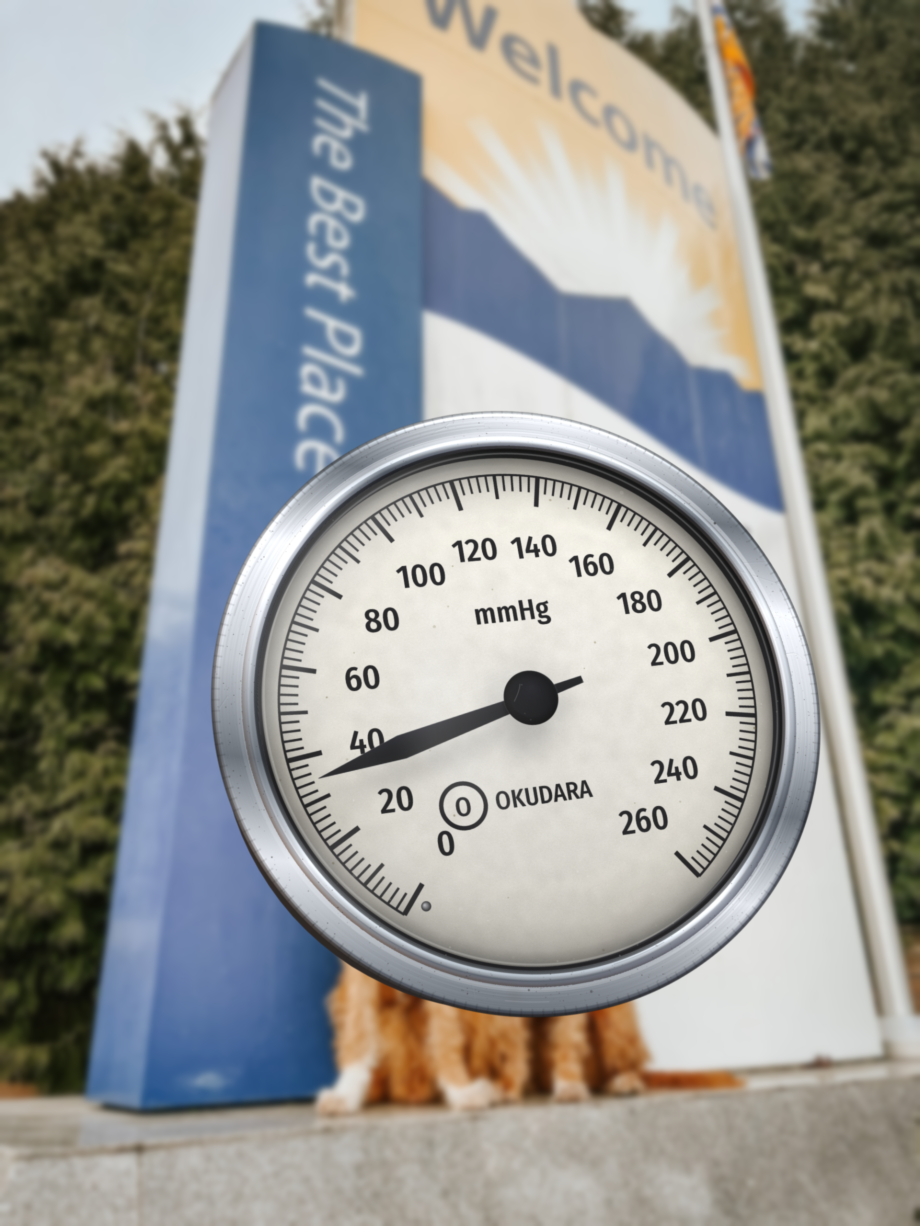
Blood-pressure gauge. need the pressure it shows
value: 34 mmHg
